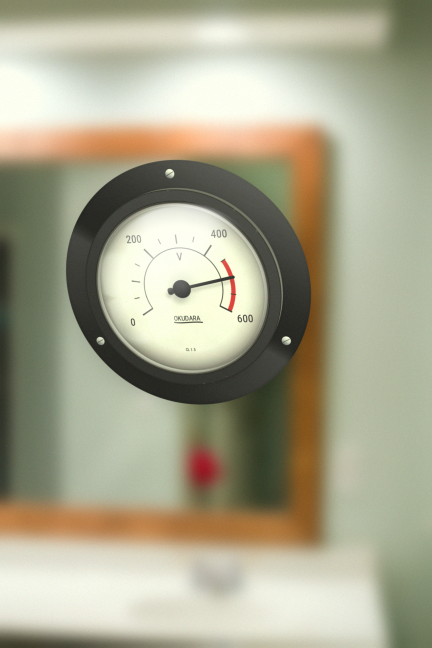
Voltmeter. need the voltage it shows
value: 500 V
